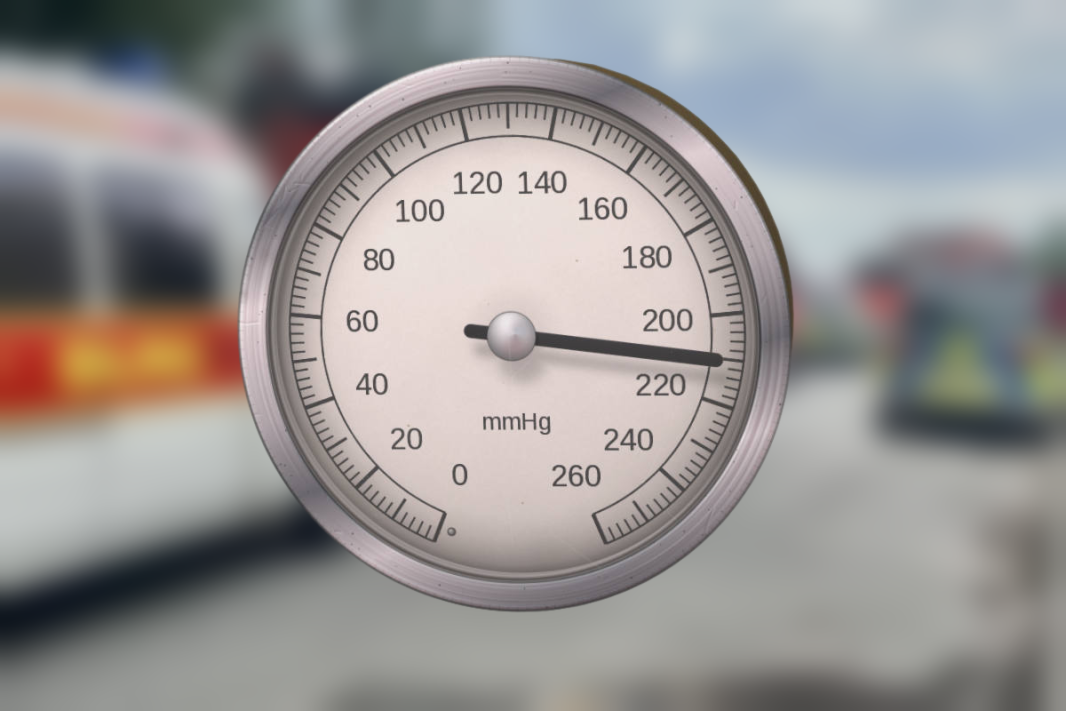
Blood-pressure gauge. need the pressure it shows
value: 210 mmHg
